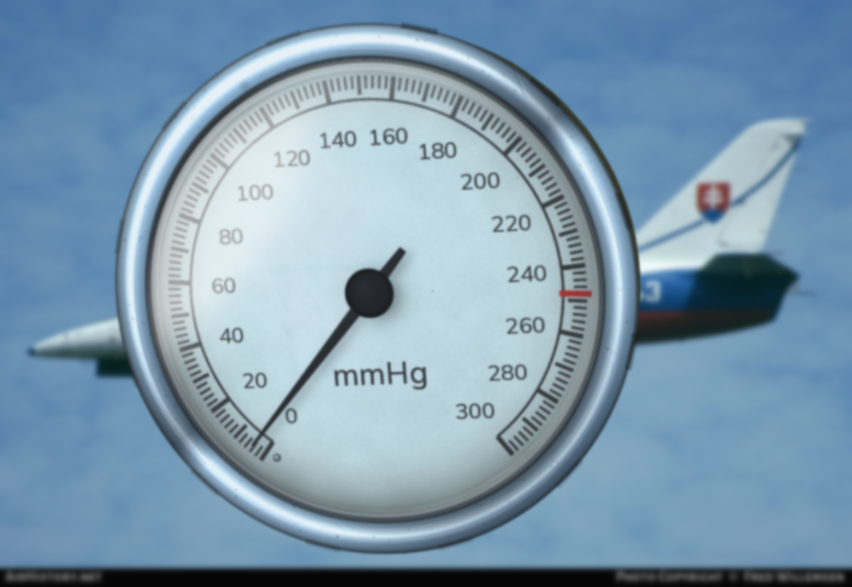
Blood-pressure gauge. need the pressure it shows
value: 4 mmHg
